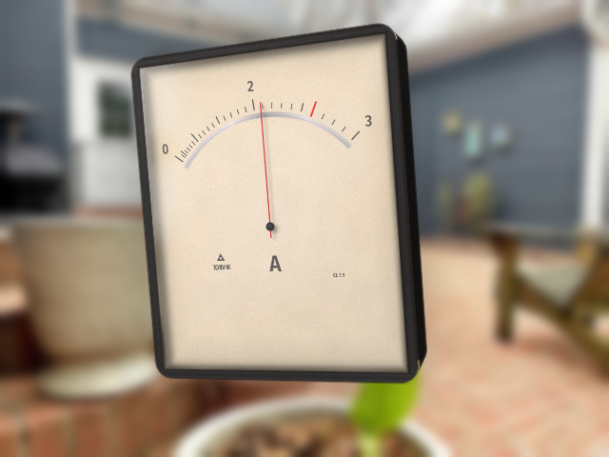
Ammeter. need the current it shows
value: 2.1 A
